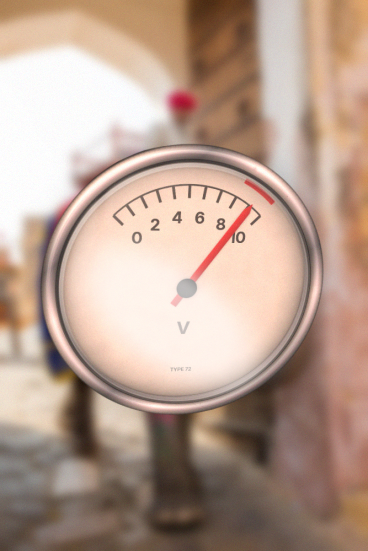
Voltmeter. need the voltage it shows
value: 9 V
